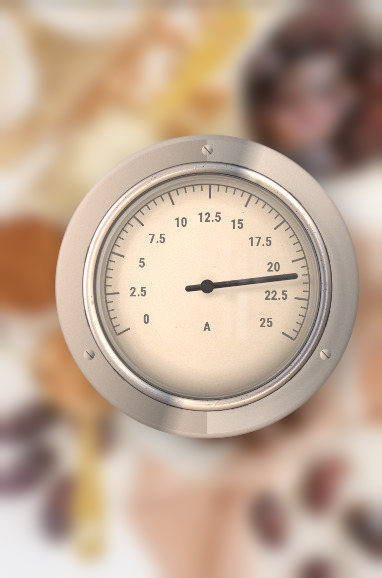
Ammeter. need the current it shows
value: 21 A
